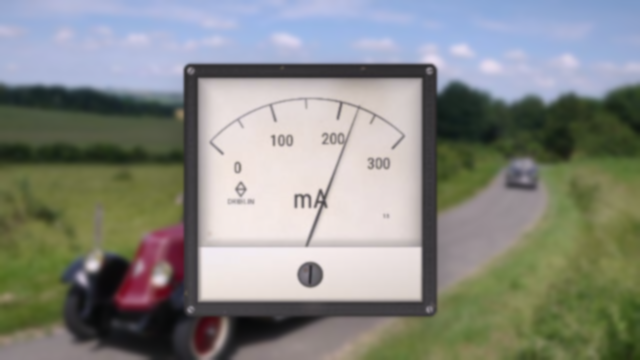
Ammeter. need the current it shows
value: 225 mA
